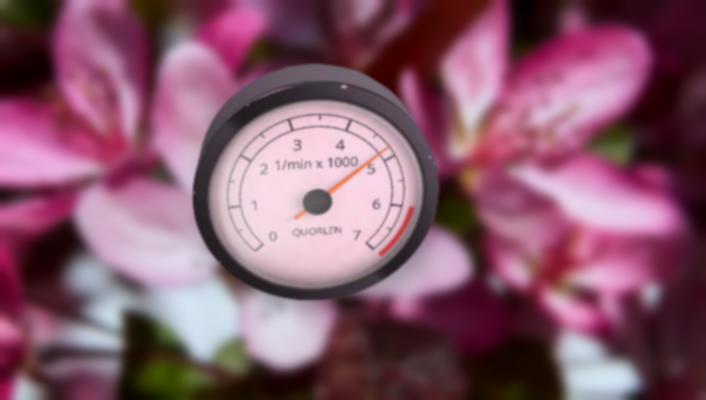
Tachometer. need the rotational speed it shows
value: 4750 rpm
